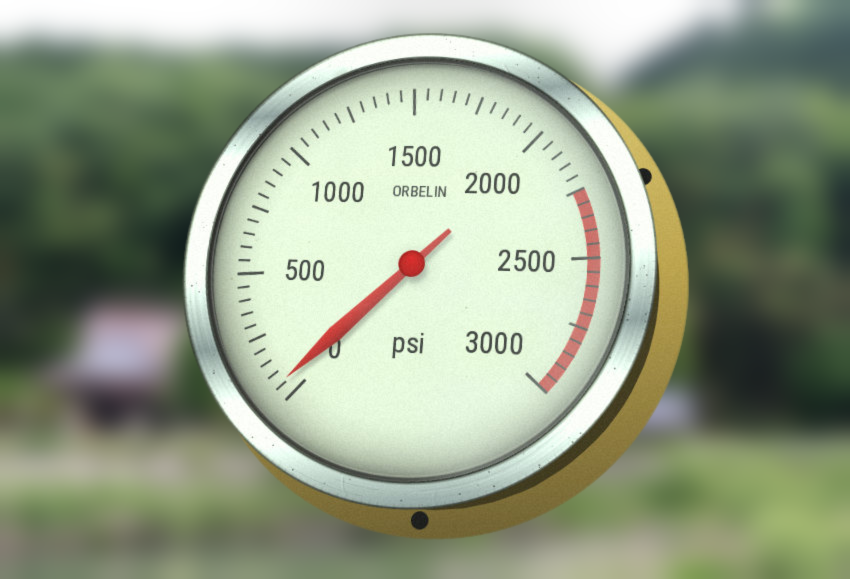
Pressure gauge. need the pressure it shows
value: 50 psi
